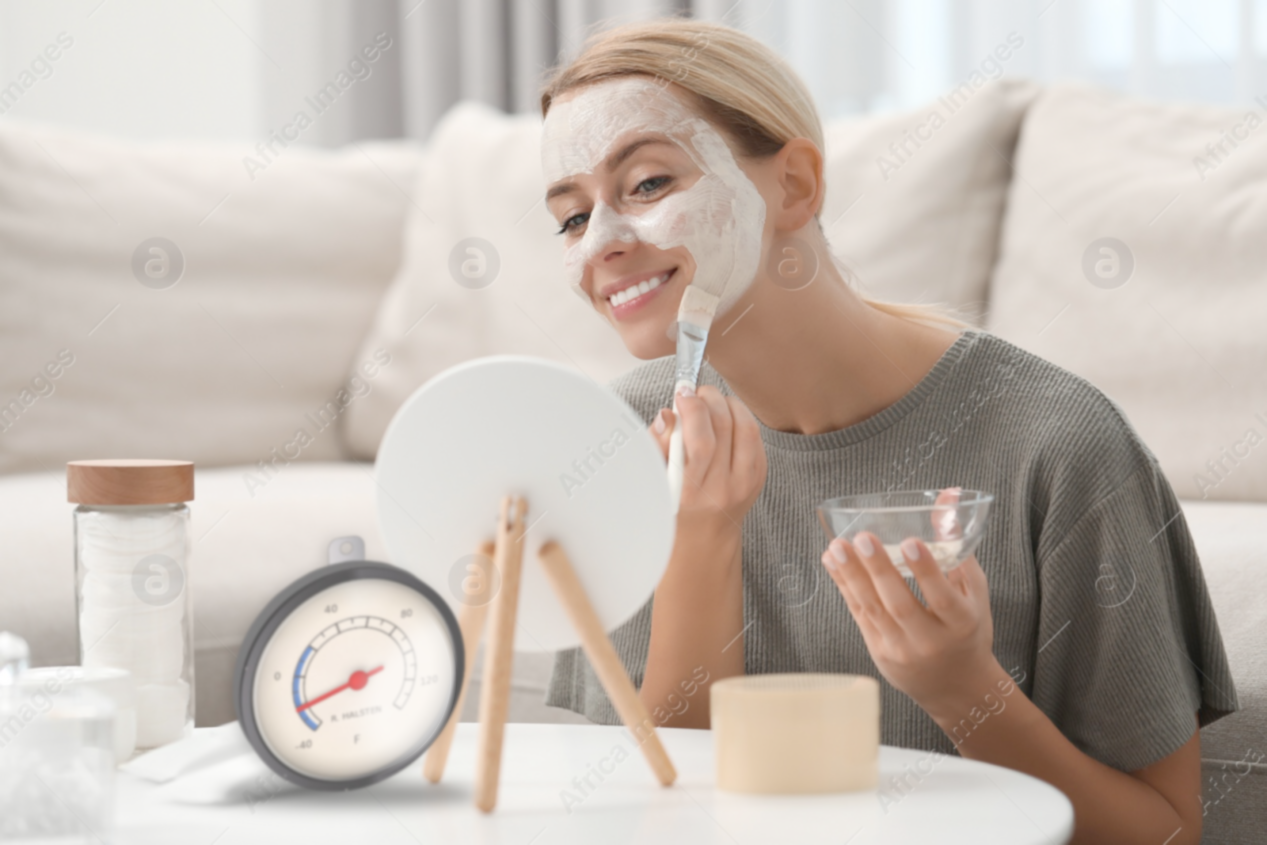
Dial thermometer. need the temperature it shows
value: -20 °F
